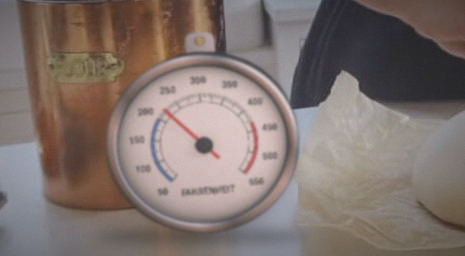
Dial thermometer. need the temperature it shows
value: 225 °F
